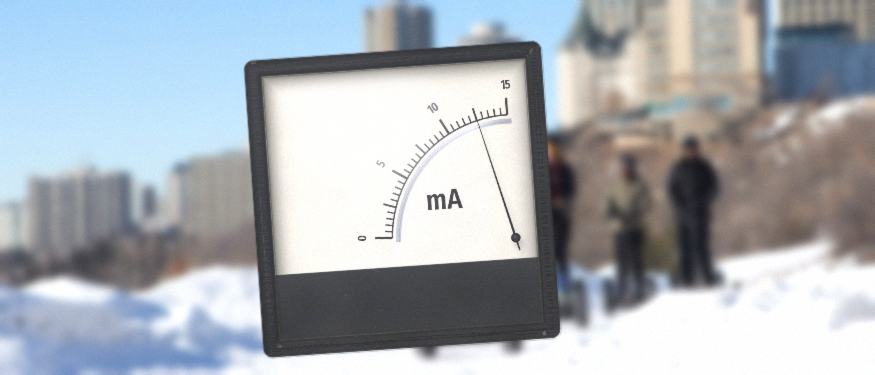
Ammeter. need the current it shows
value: 12.5 mA
